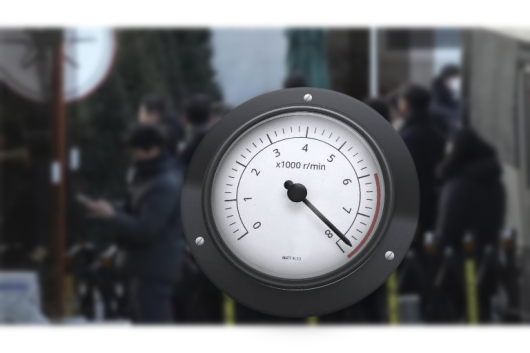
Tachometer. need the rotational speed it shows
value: 7800 rpm
